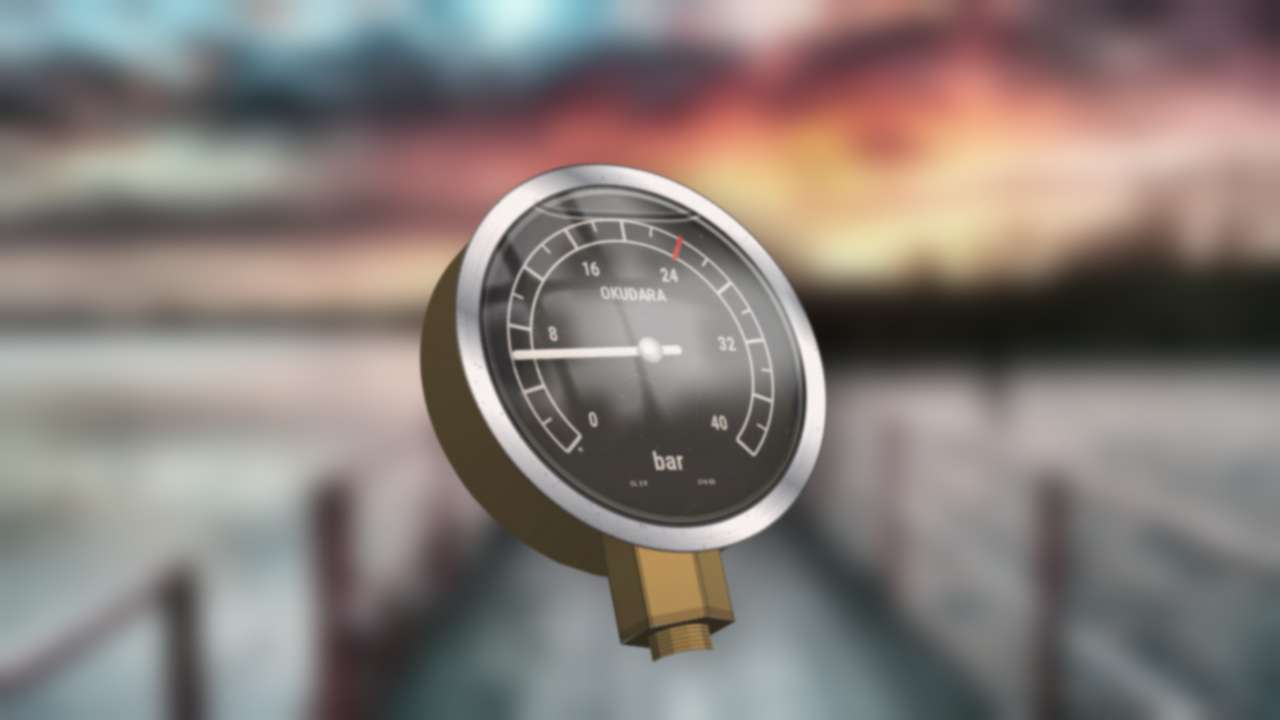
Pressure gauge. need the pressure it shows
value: 6 bar
